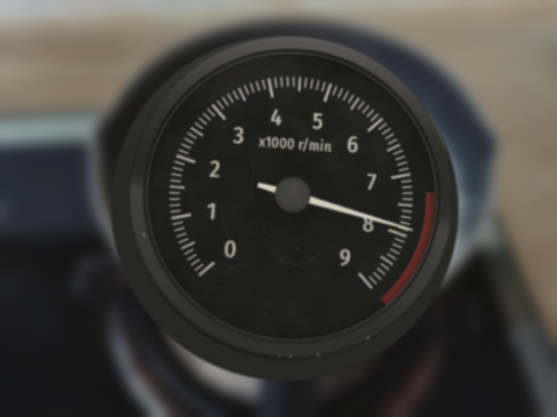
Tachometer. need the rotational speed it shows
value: 7900 rpm
